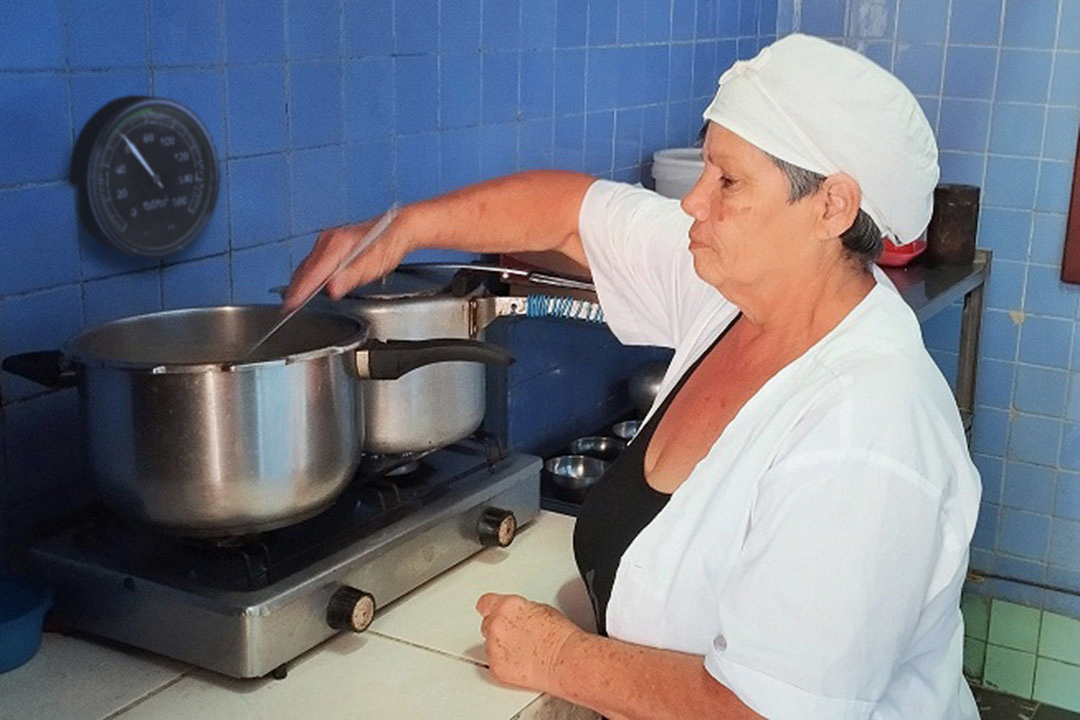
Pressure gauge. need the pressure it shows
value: 60 psi
